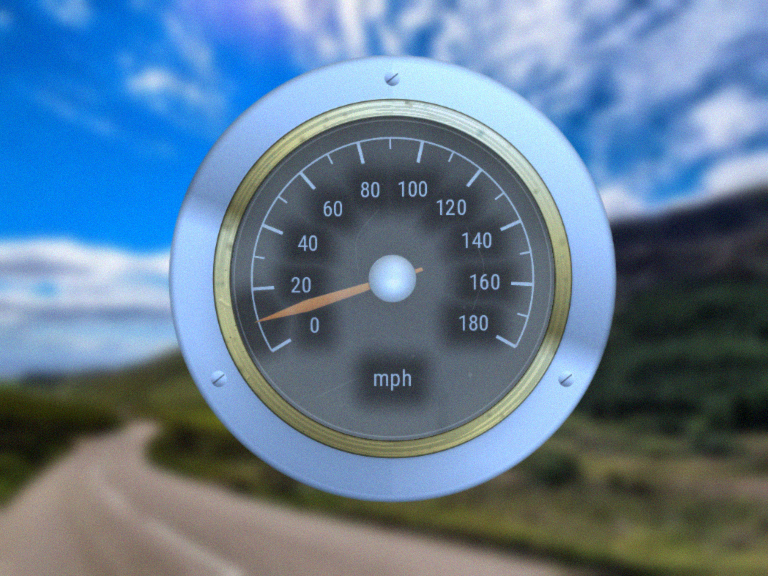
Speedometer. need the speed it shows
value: 10 mph
